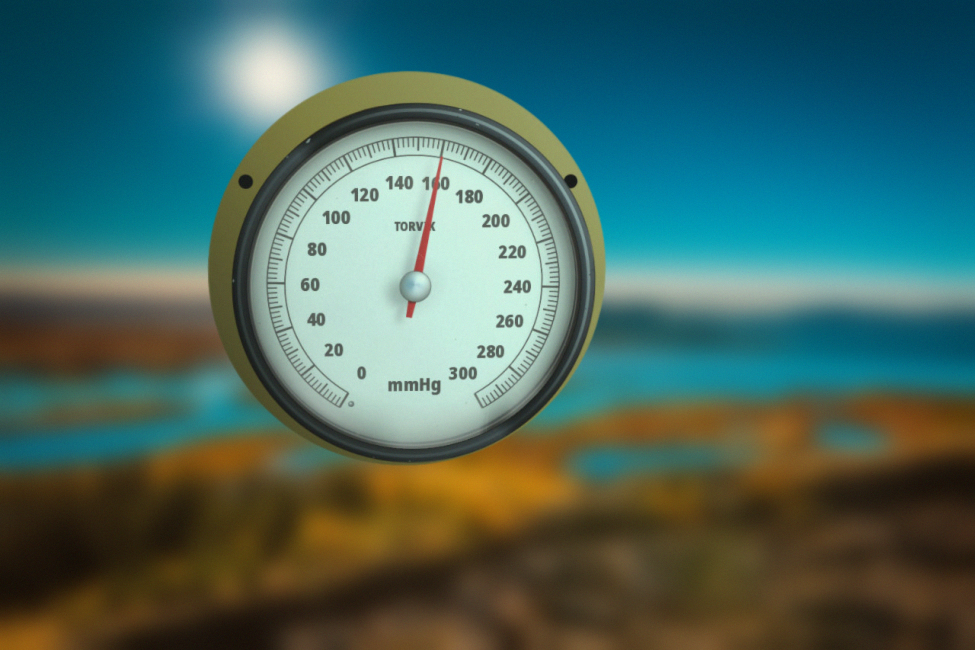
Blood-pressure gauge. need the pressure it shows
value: 160 mmHg
